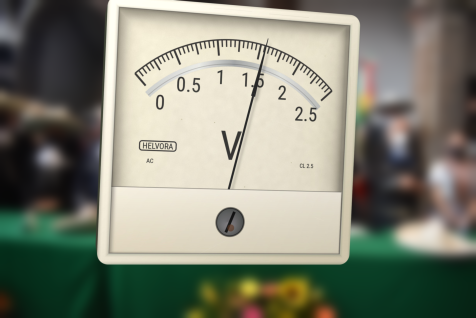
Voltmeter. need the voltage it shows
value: 1.55 V
